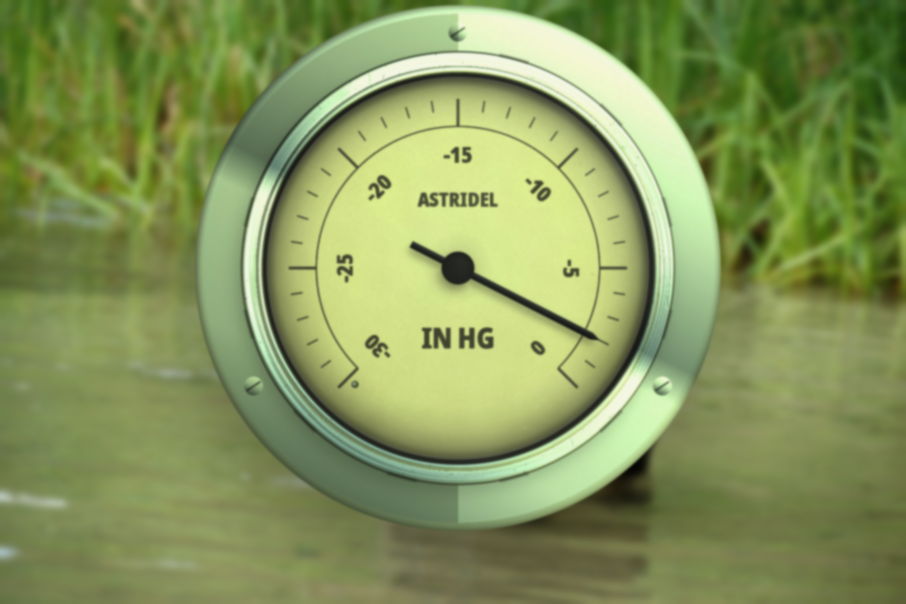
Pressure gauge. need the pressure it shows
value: -2 inHg
